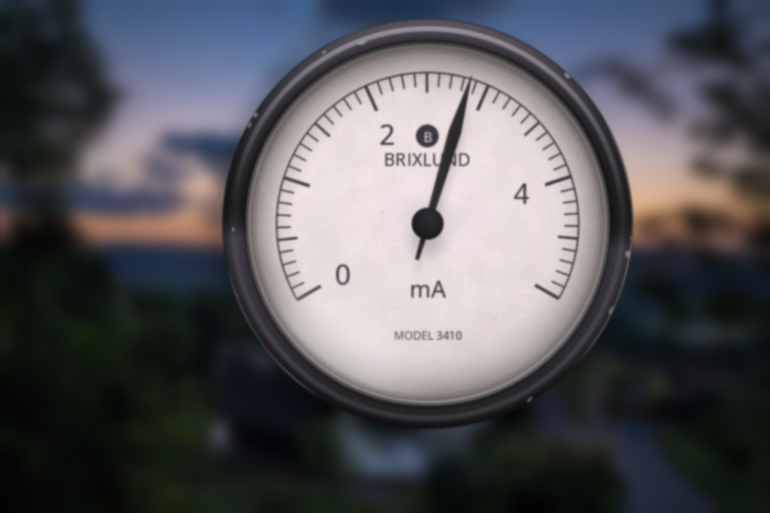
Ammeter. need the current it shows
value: 2.85 mA
